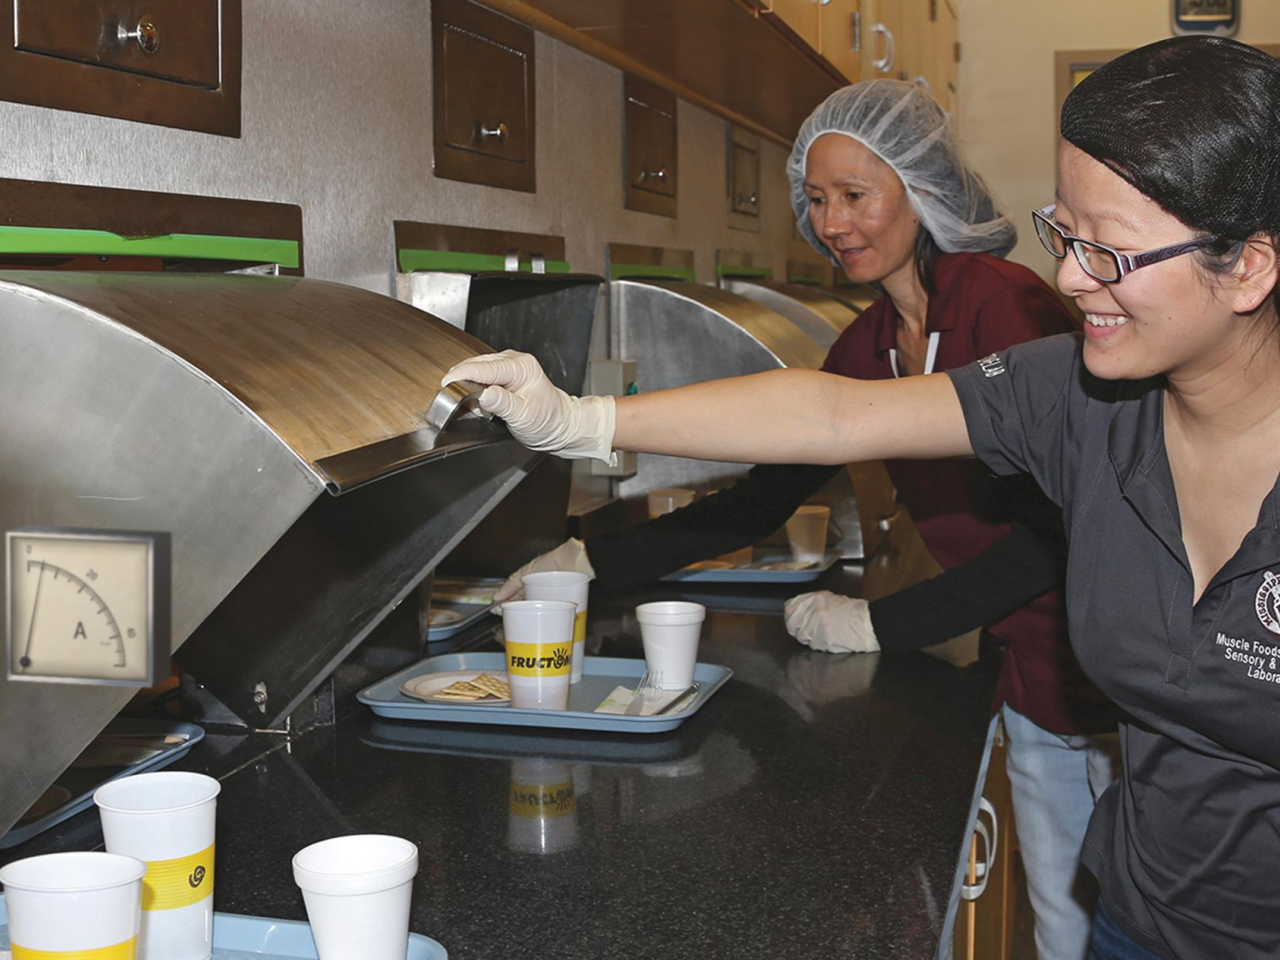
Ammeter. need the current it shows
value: 5 A
